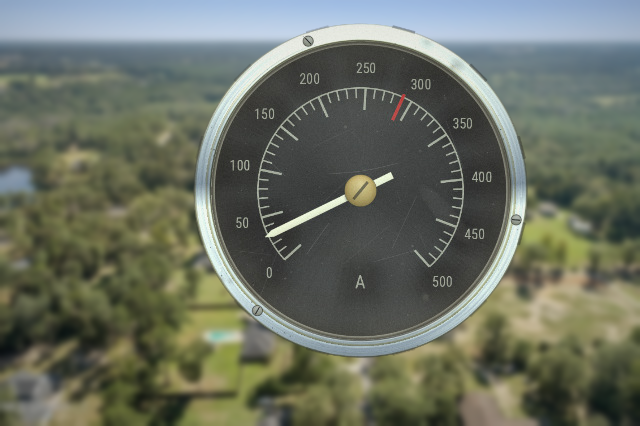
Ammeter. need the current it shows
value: 30 A
